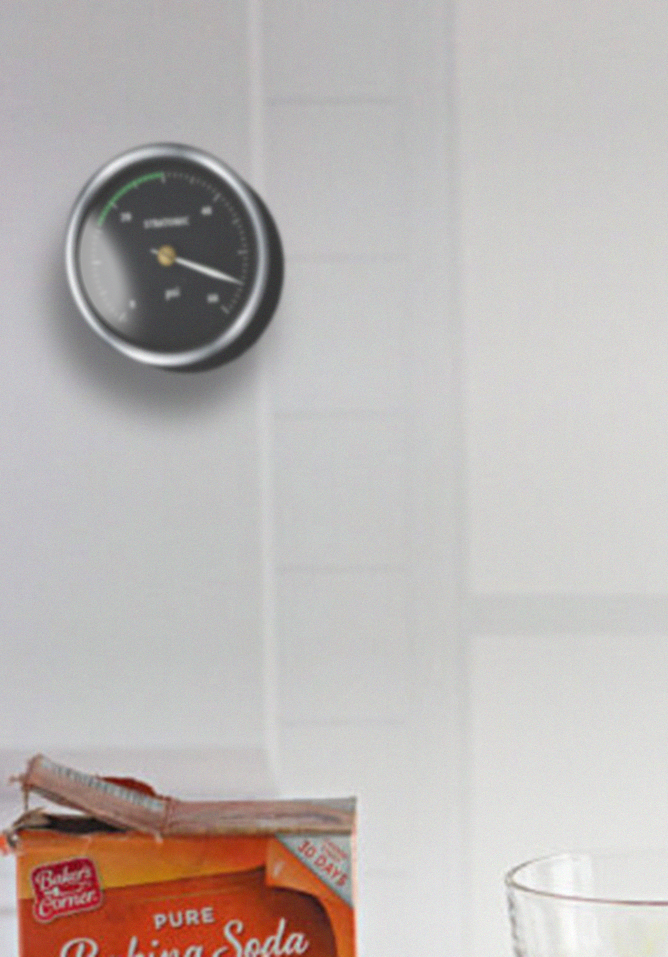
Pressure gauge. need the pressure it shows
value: 55 psi
